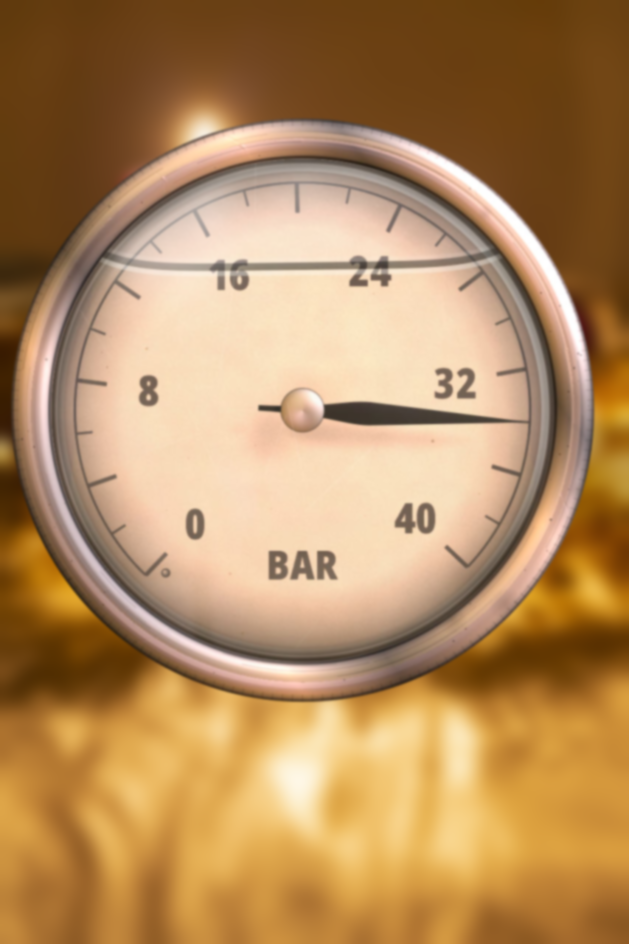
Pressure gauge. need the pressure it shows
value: 34 bar
